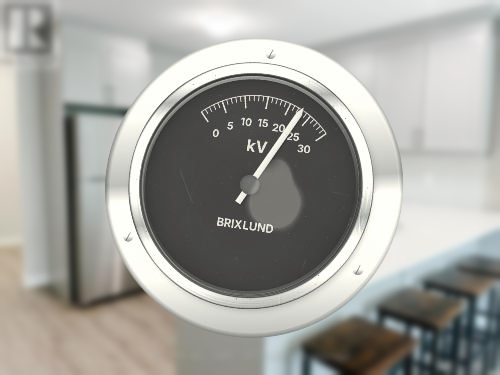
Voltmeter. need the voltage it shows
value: 23 kV
